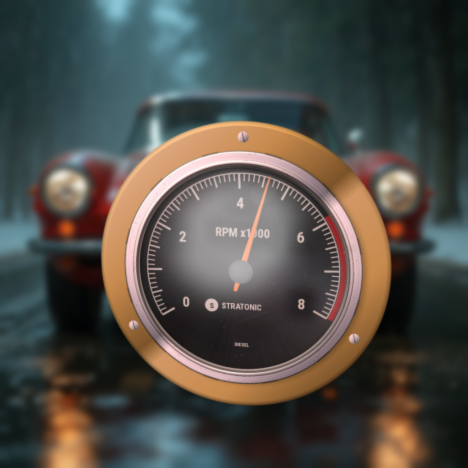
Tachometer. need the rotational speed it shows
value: 4600 rpm
